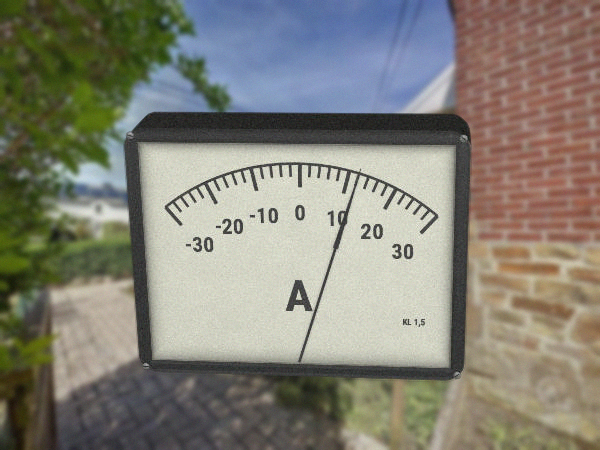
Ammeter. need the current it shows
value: 12 A
